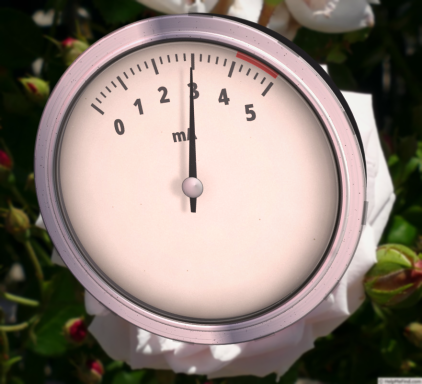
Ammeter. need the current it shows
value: 3 mA
